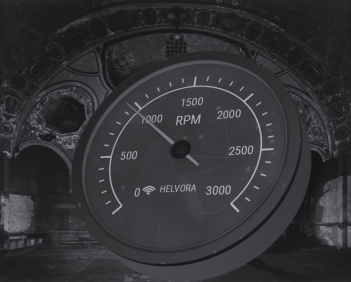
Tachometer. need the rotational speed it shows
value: 950 rpm
